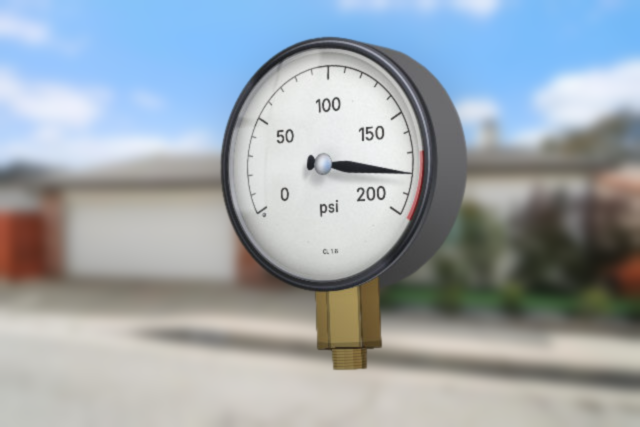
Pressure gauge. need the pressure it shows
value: 180 psi
